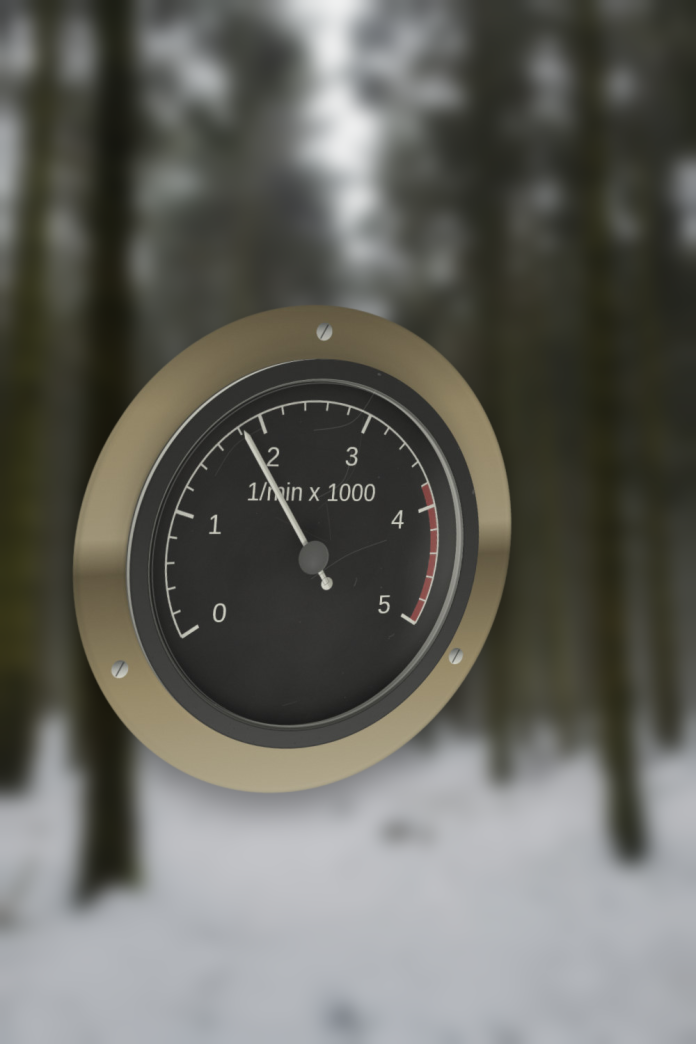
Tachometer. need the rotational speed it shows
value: 1800 rpm
